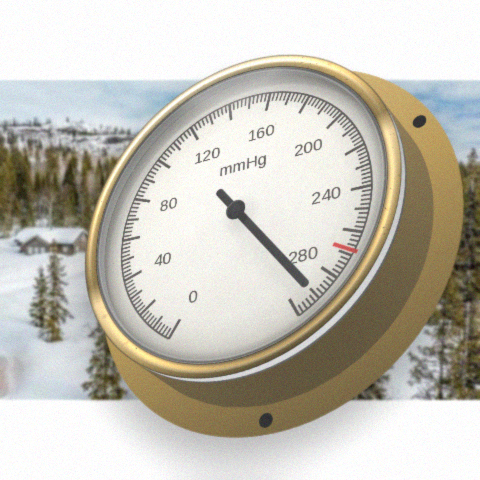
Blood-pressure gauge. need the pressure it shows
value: 290 mmHg
